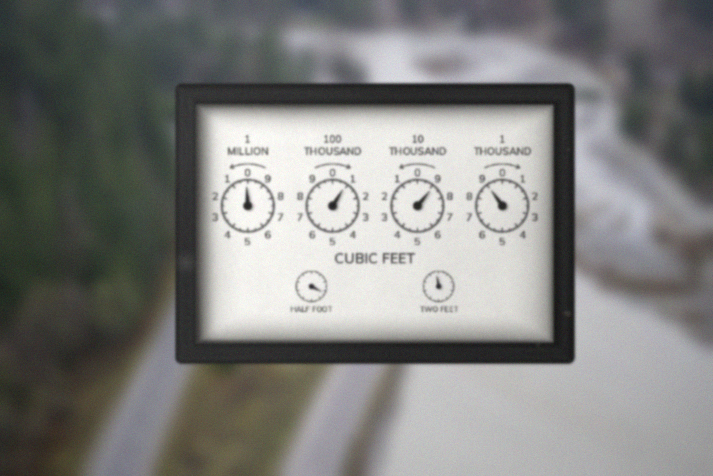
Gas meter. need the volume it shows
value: 8900 ft³
